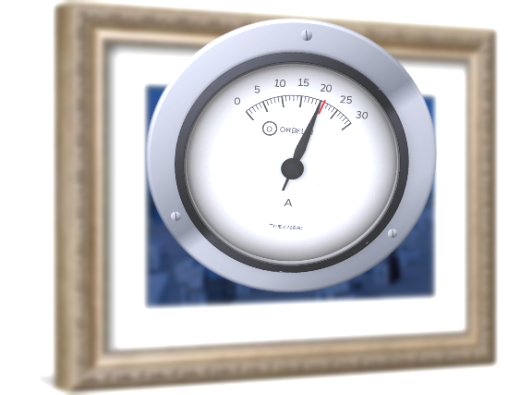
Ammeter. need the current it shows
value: 20 A
